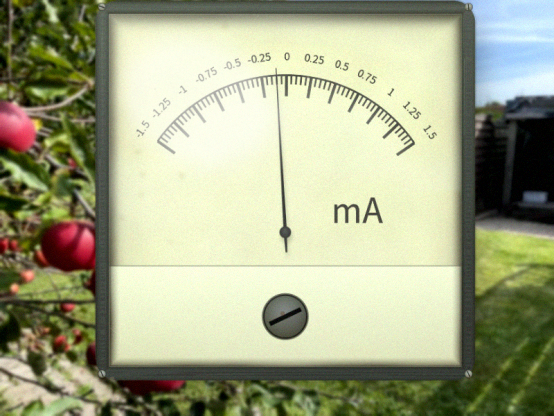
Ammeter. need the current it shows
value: -0.1 mA
